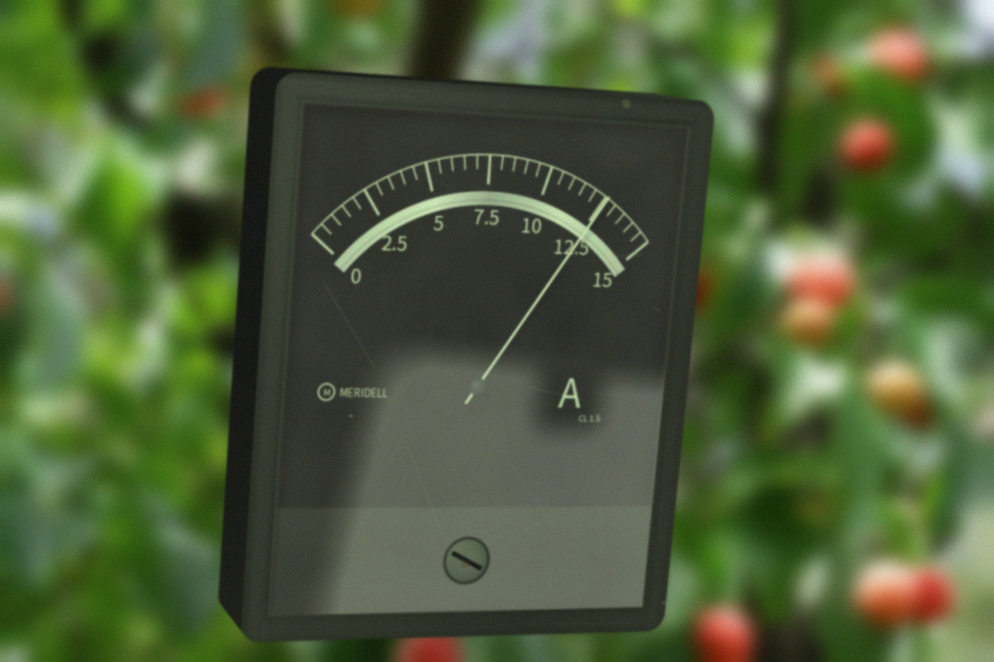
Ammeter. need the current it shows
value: 12.5 A
